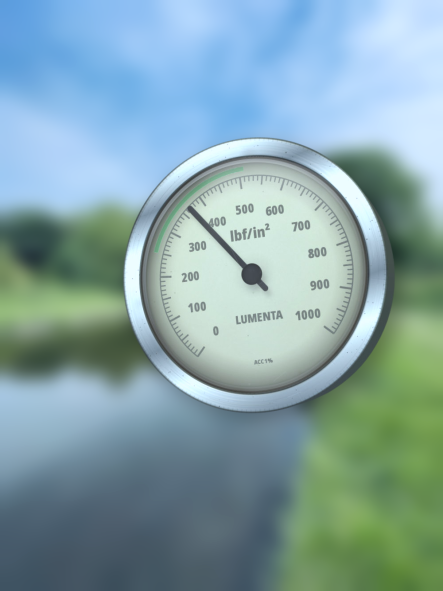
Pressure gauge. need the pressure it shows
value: 370 psi
